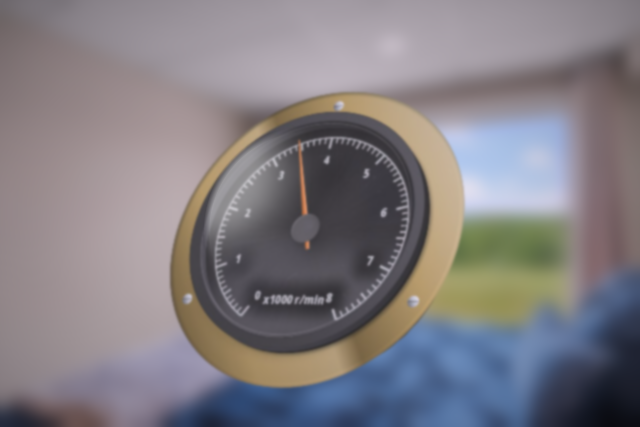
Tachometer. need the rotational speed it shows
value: 3500 rpm
